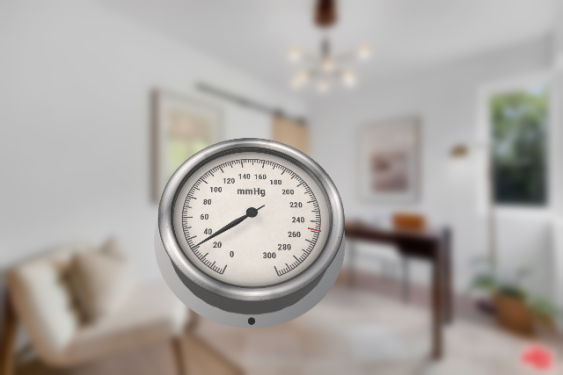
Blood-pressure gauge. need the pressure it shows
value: 30 mmHg
